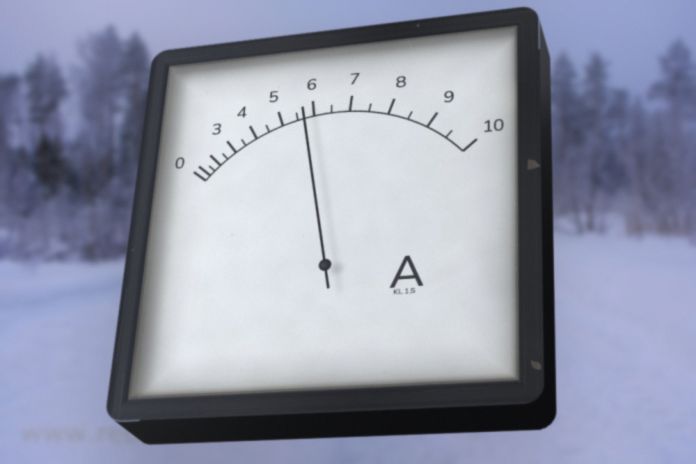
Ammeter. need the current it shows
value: 5.75 A
